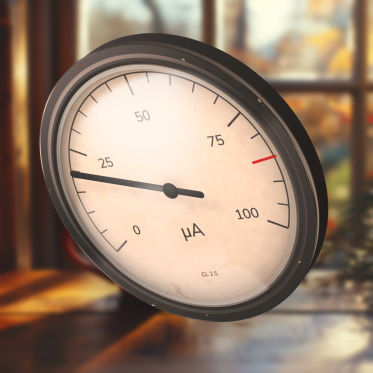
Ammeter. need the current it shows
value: 20 µA
